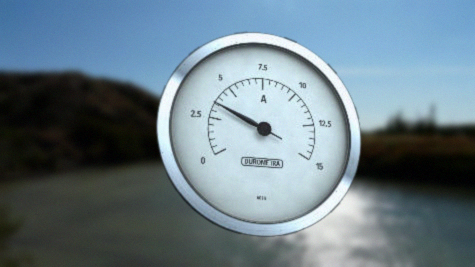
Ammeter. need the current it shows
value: 3.5 A
